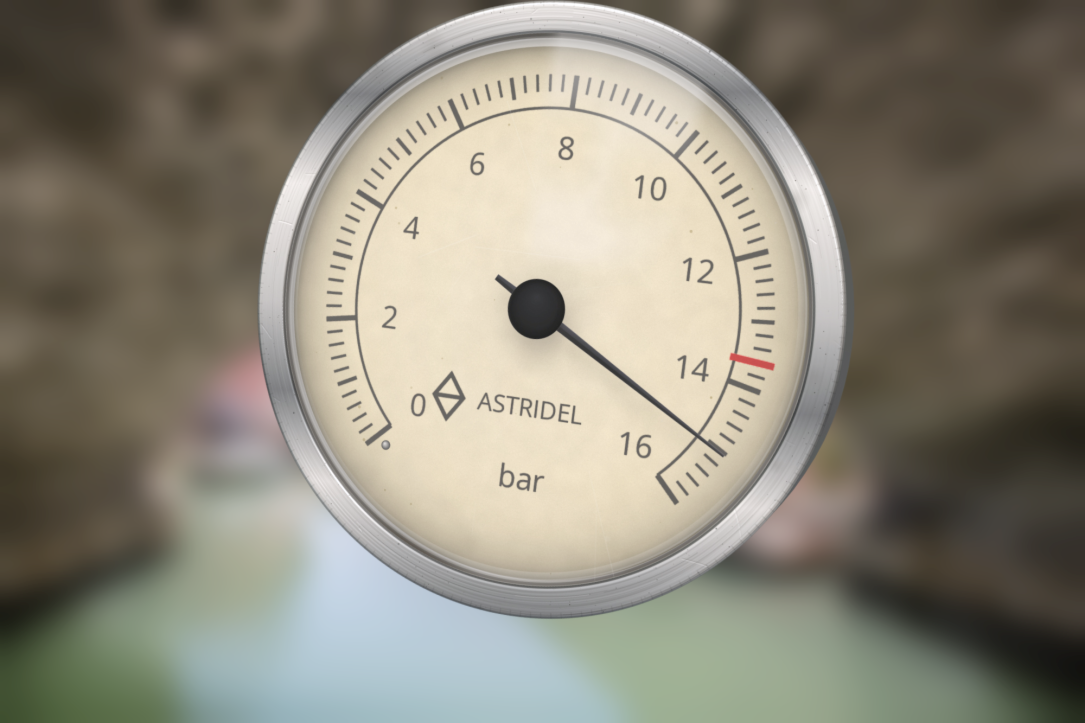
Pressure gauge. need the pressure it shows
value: 15 bar
